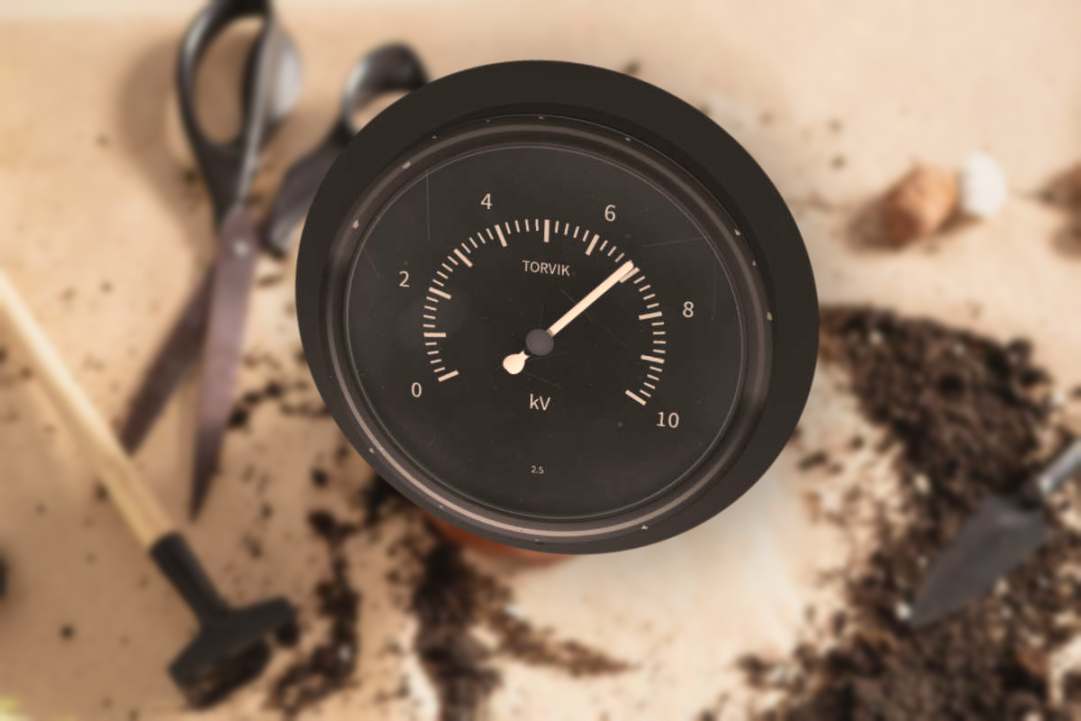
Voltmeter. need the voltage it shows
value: 6.8 kV
